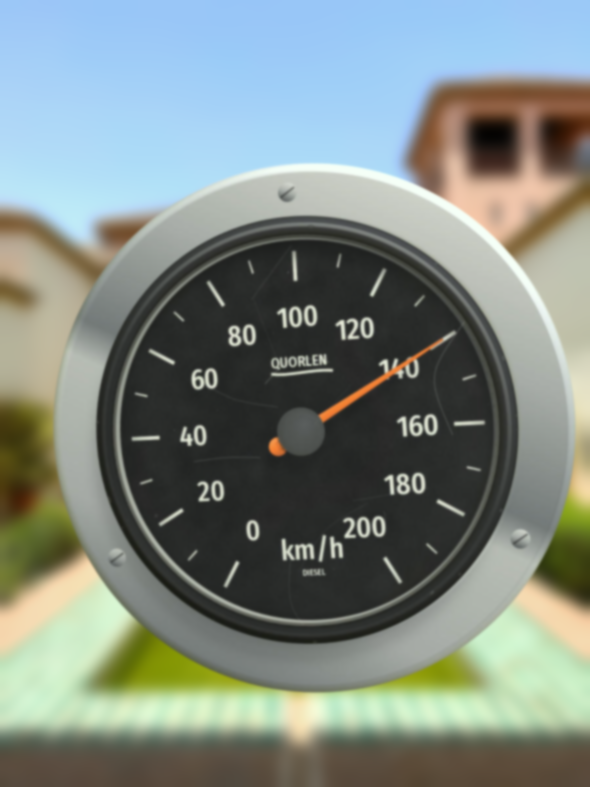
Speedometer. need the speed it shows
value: 140 km/h
